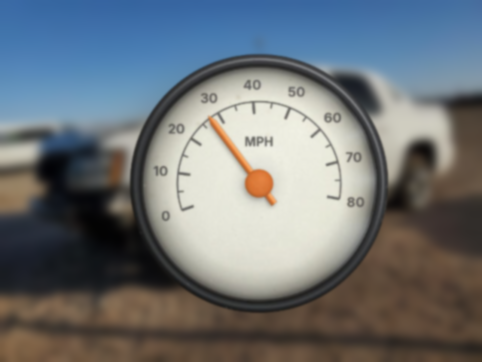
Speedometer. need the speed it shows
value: 27.5 mph
